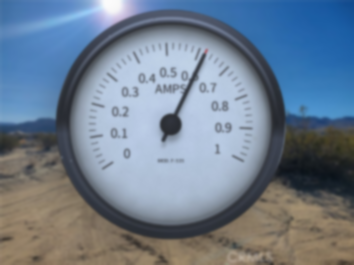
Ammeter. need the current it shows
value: 0.62 A
